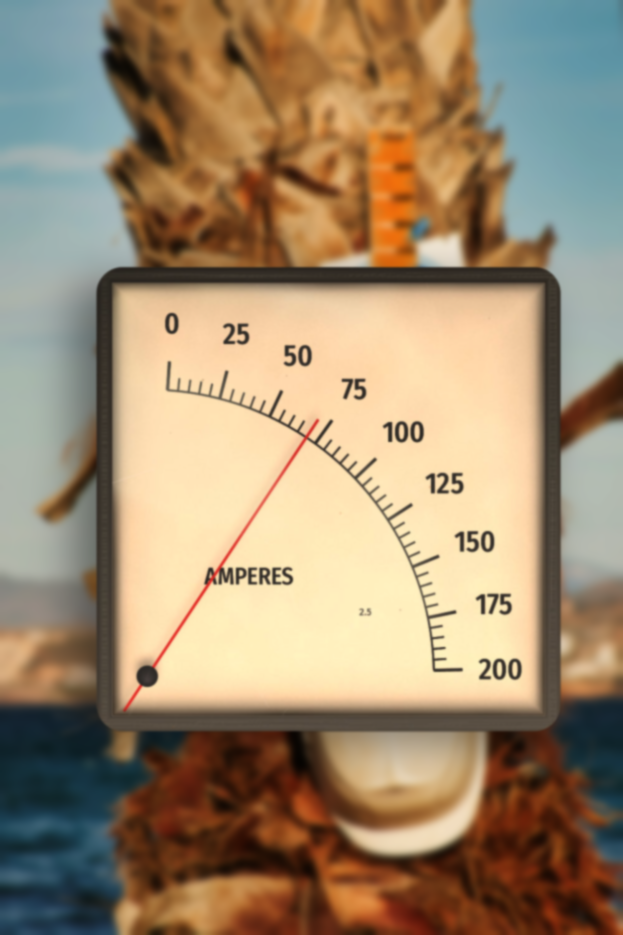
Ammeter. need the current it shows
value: 70 A
